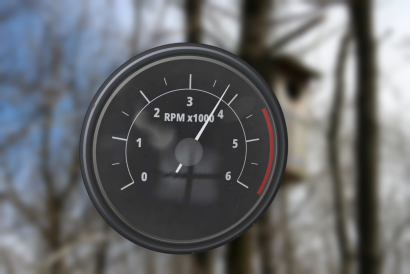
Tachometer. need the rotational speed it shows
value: 3750 rpm
